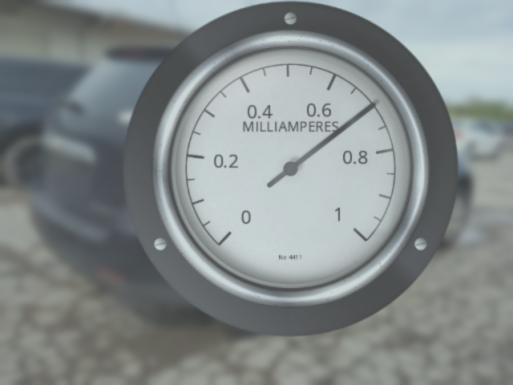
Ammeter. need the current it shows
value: 0.7 mA
